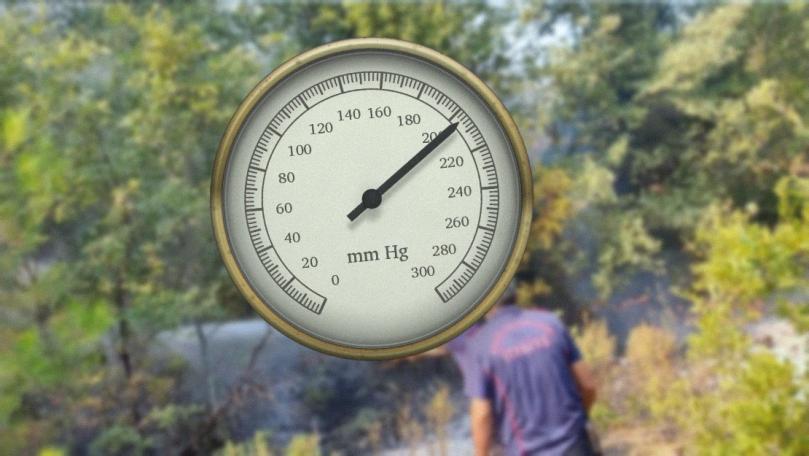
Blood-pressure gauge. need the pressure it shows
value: 204 mmHg
